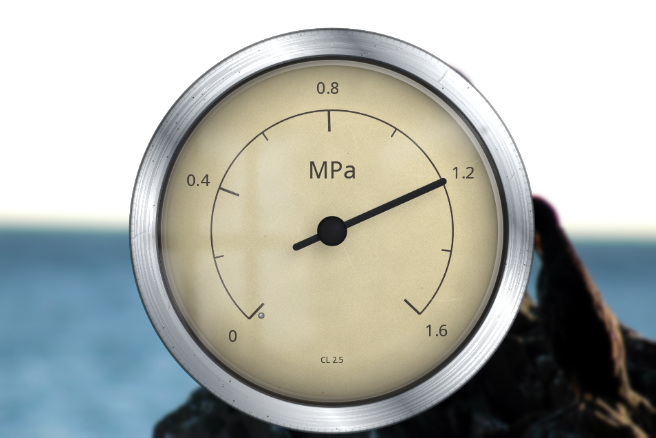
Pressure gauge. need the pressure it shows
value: 1.2 MPa
